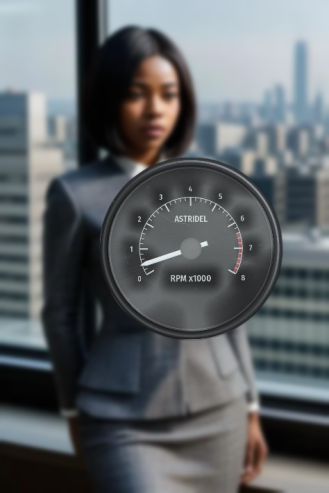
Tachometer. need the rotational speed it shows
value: 400 rpm
